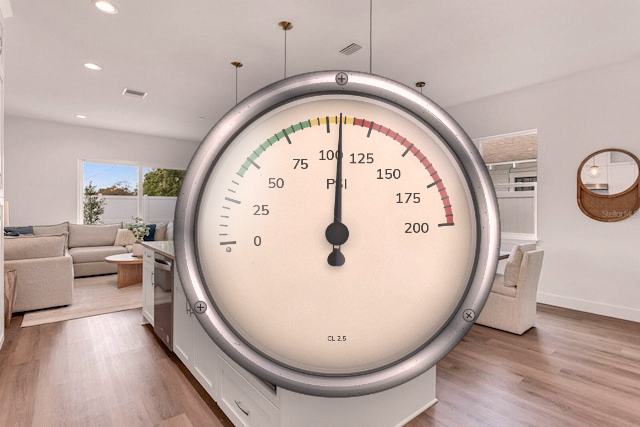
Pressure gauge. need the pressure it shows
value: 107.5 psi
